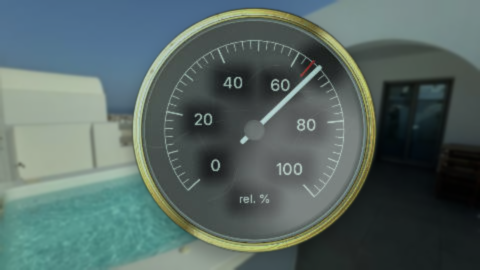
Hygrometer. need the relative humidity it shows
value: 66 %
